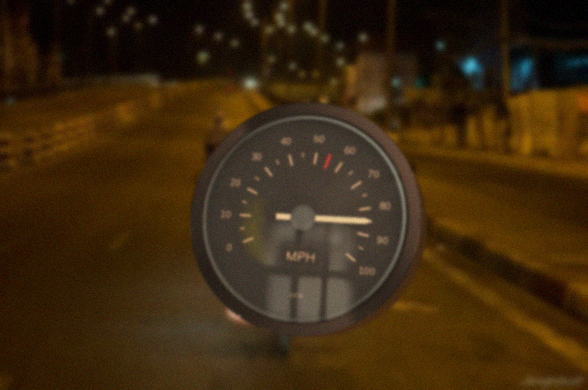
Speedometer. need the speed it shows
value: 85 mph
